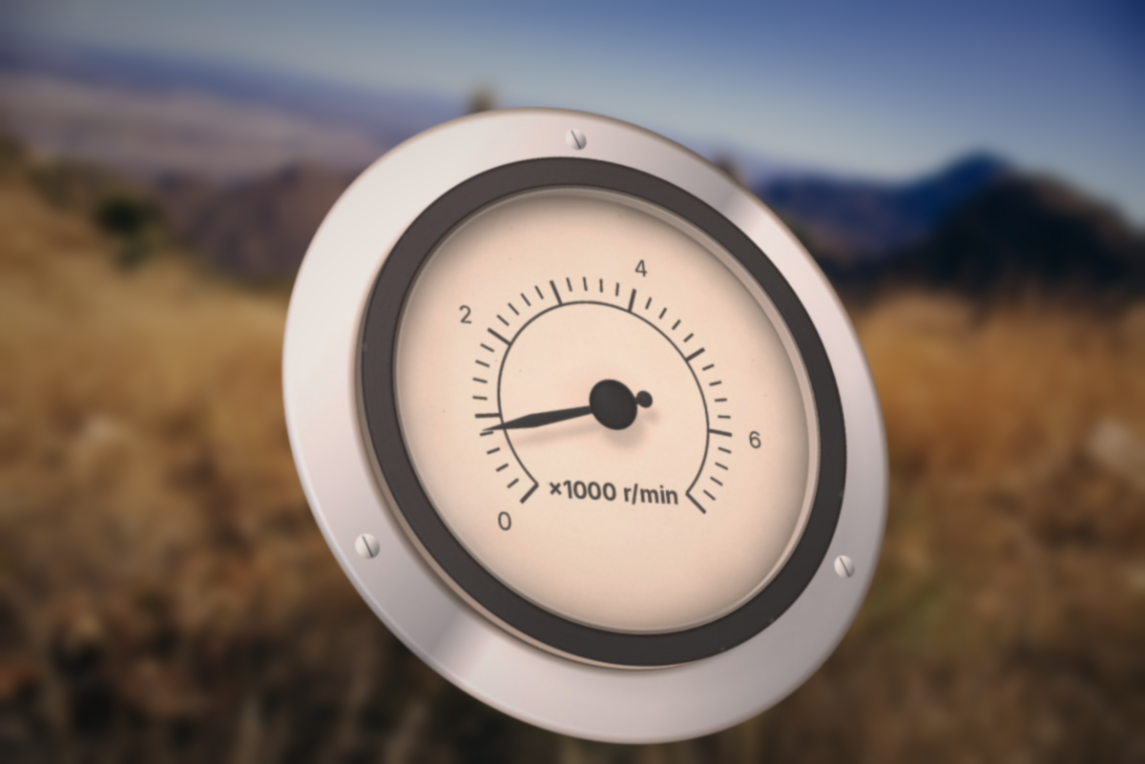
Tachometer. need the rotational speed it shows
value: 800 rpm
